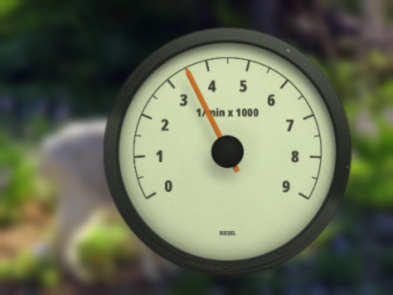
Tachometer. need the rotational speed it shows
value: 3500 rpm
